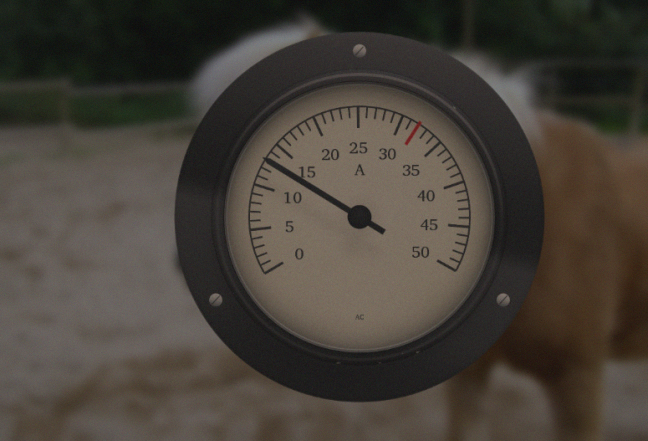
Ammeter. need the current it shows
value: 13 A
